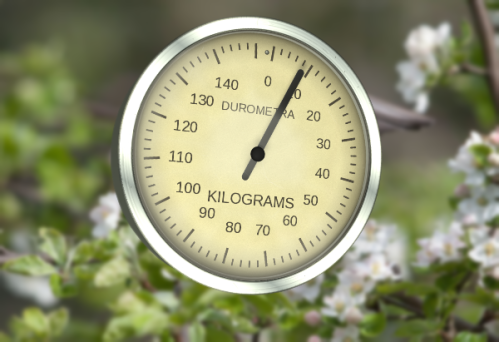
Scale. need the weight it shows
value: 8 kg
